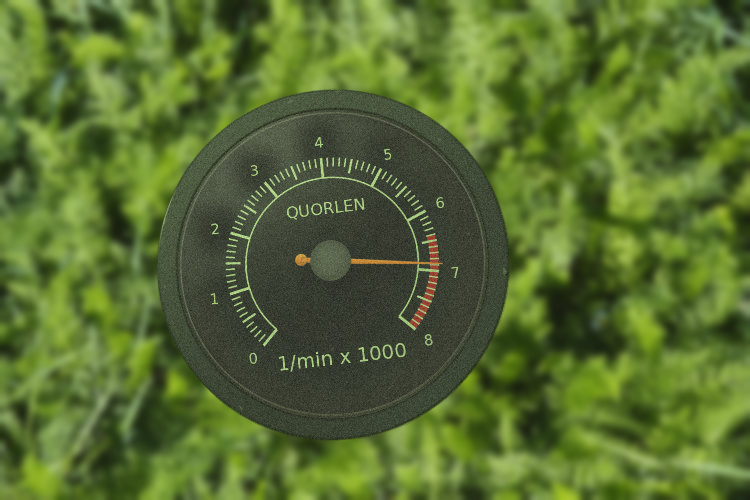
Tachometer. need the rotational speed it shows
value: 6900 rpm
